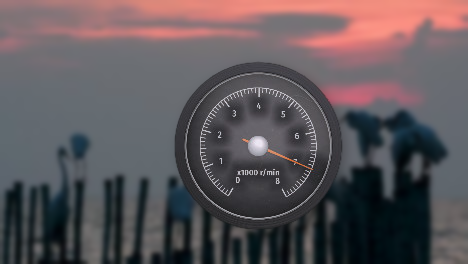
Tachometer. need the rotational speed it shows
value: 7000 rpm
